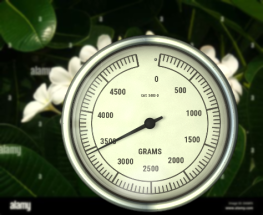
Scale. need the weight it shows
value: 3450 g
